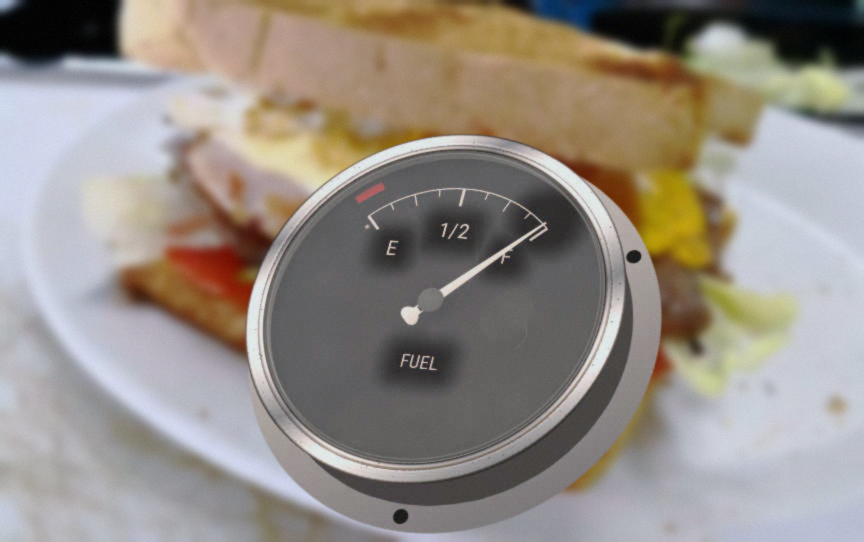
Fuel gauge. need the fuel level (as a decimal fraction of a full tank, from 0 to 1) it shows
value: 1
